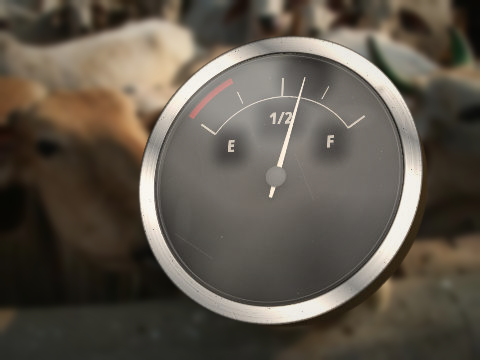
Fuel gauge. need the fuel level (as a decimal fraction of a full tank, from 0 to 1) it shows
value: 0.625
